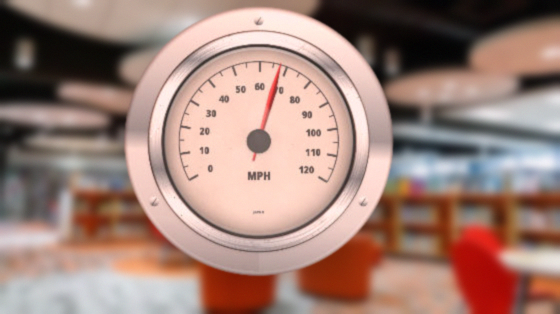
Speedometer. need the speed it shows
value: 67.5 mph
